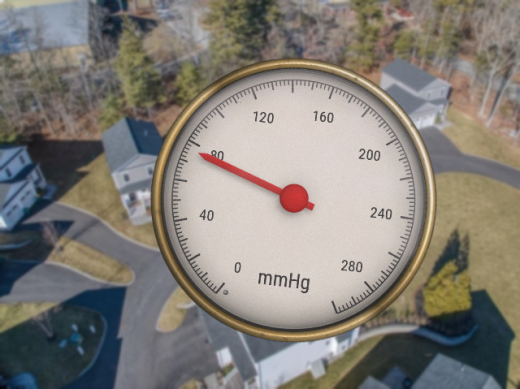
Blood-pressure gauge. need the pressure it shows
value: 76 mmHg
